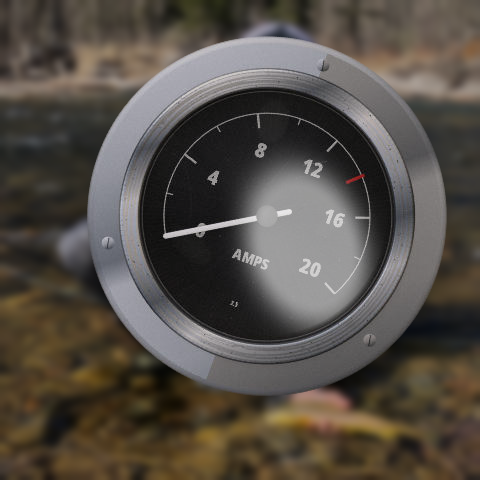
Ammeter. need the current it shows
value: 0 A
